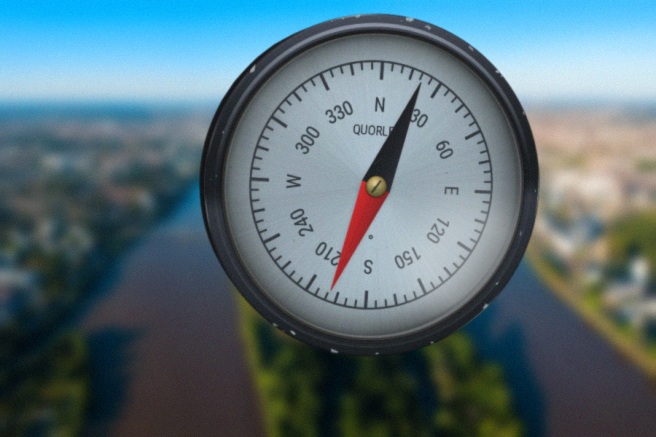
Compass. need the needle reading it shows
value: 200 °
